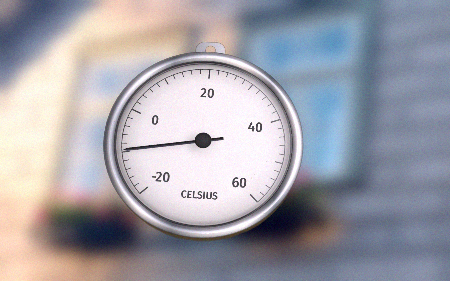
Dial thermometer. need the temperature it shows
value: -10 °C
